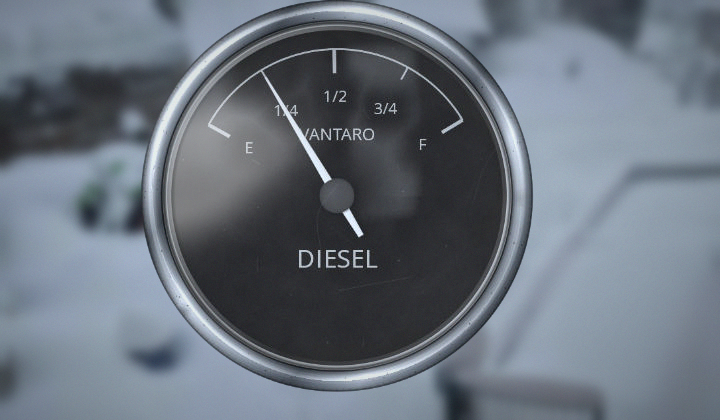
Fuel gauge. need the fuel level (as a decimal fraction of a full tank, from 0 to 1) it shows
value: 0.25
